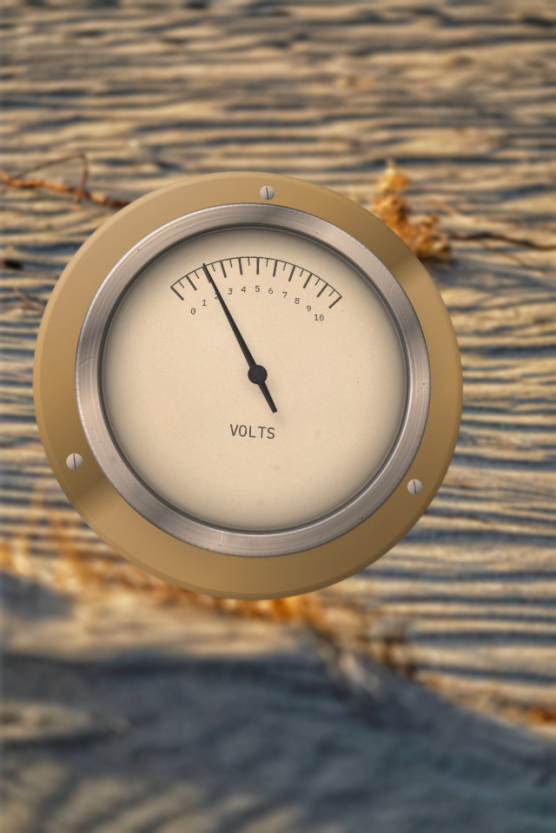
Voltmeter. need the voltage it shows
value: 2 V
